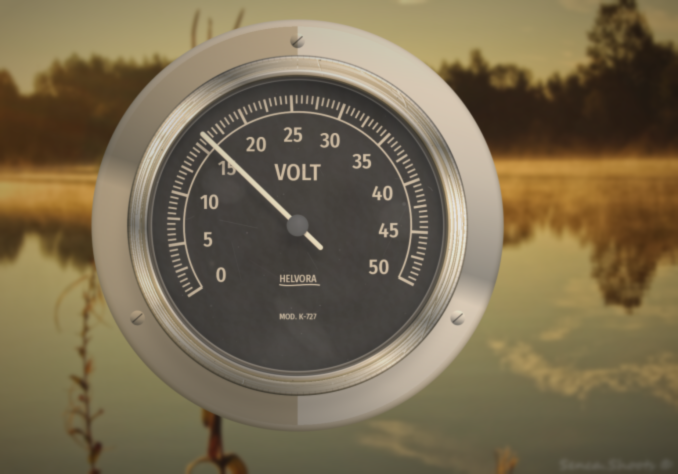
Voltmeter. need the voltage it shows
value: 16 V
